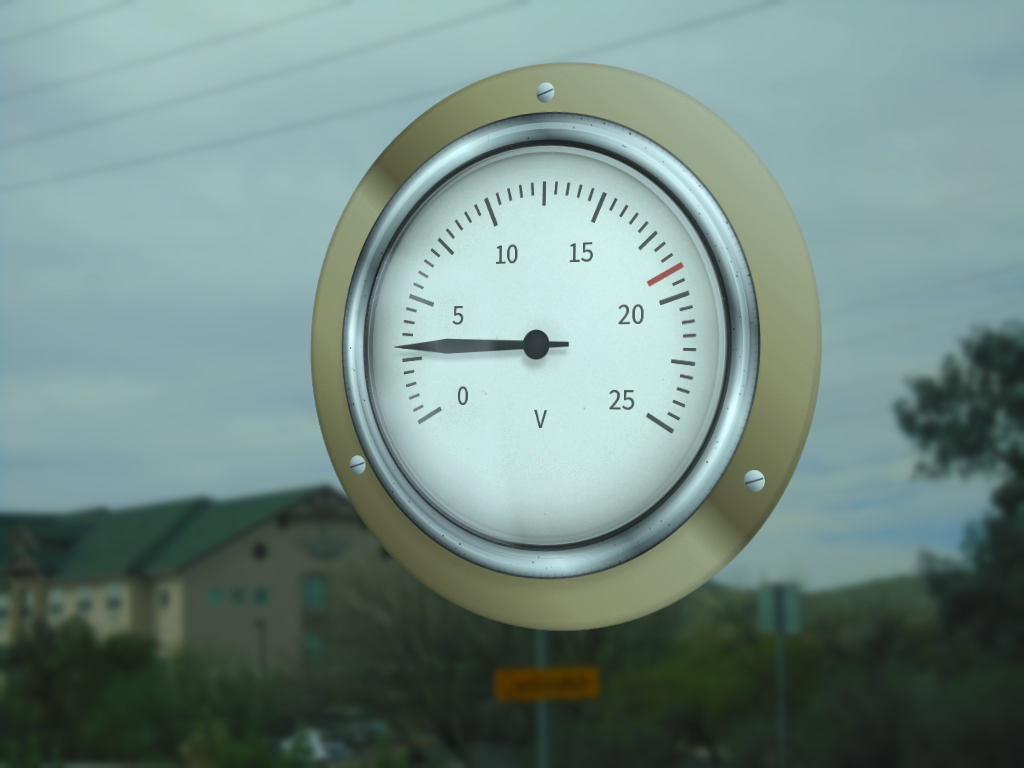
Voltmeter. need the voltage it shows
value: 3 V
